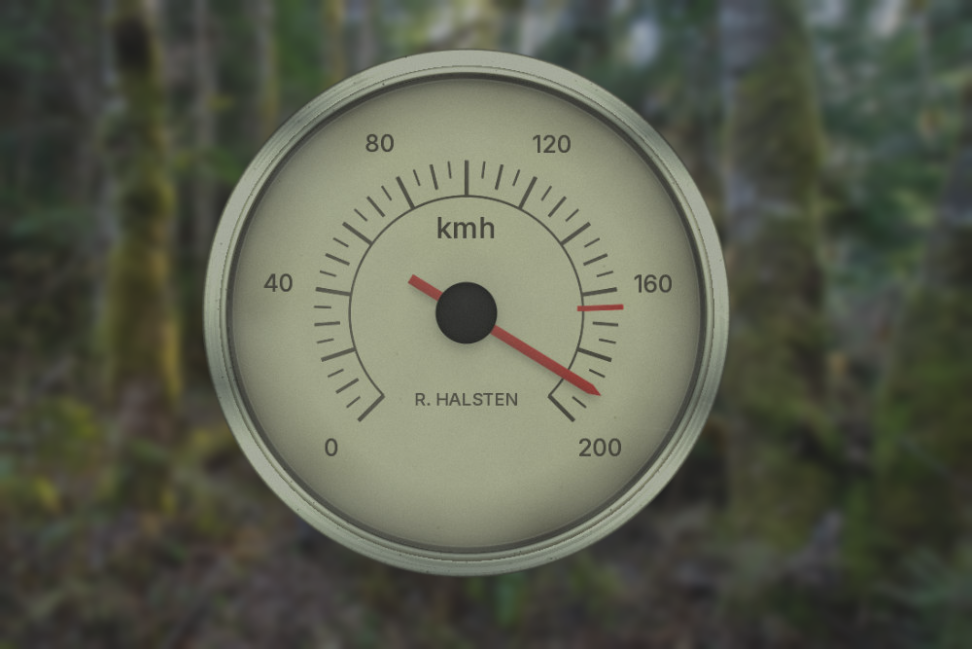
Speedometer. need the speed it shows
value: 190 km/h
